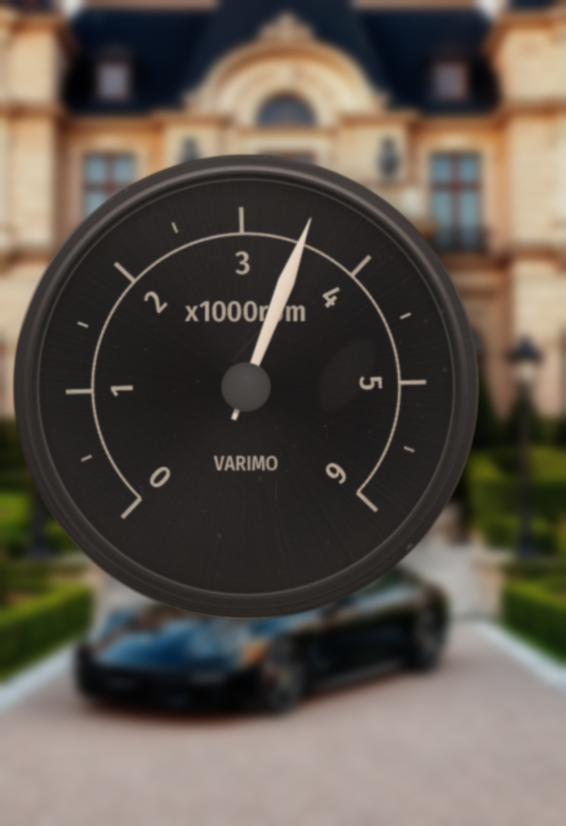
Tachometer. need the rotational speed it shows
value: 3500 rpm
